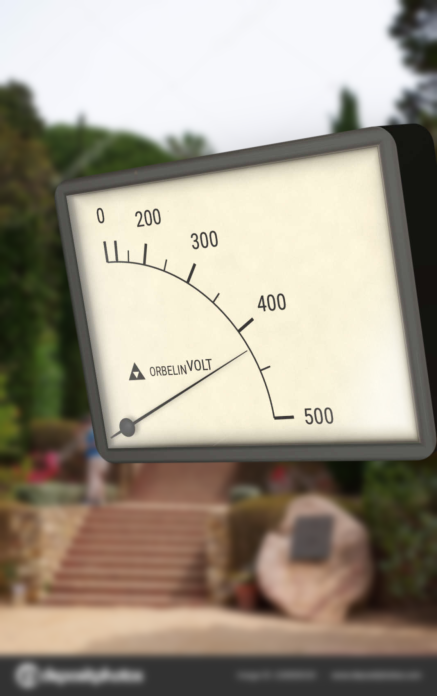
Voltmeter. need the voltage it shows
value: 425 V
